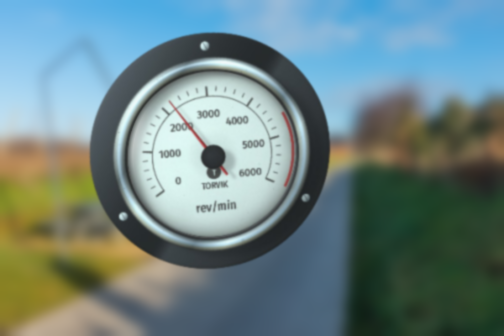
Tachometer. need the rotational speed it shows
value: 2200 rpm
